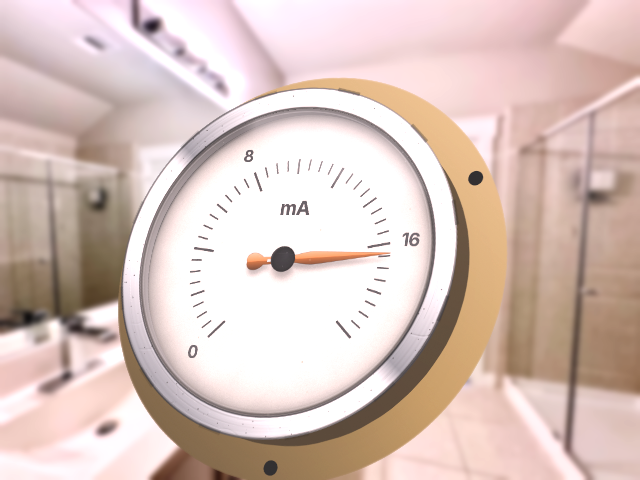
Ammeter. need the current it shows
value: 16.5 mA
